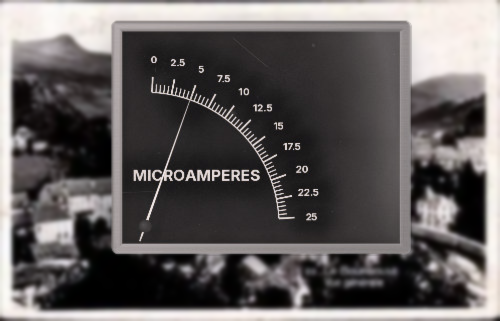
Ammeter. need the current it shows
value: 5 µA
